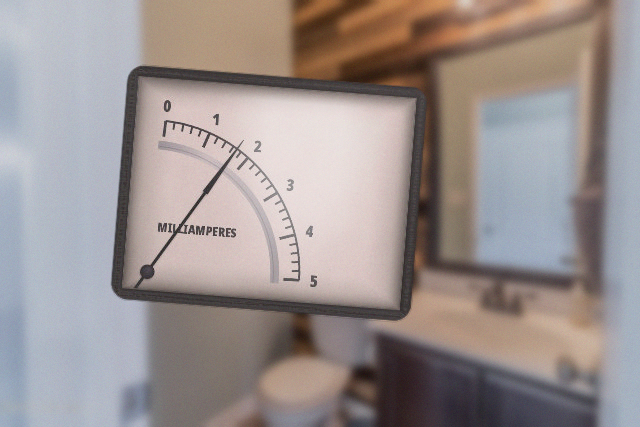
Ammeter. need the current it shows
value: 1.7 mA
